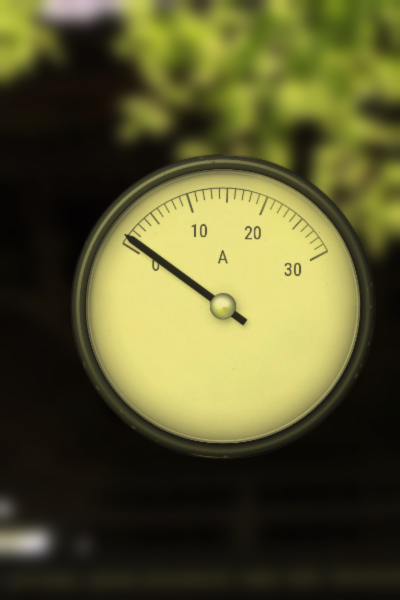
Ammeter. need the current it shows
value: 1 A
